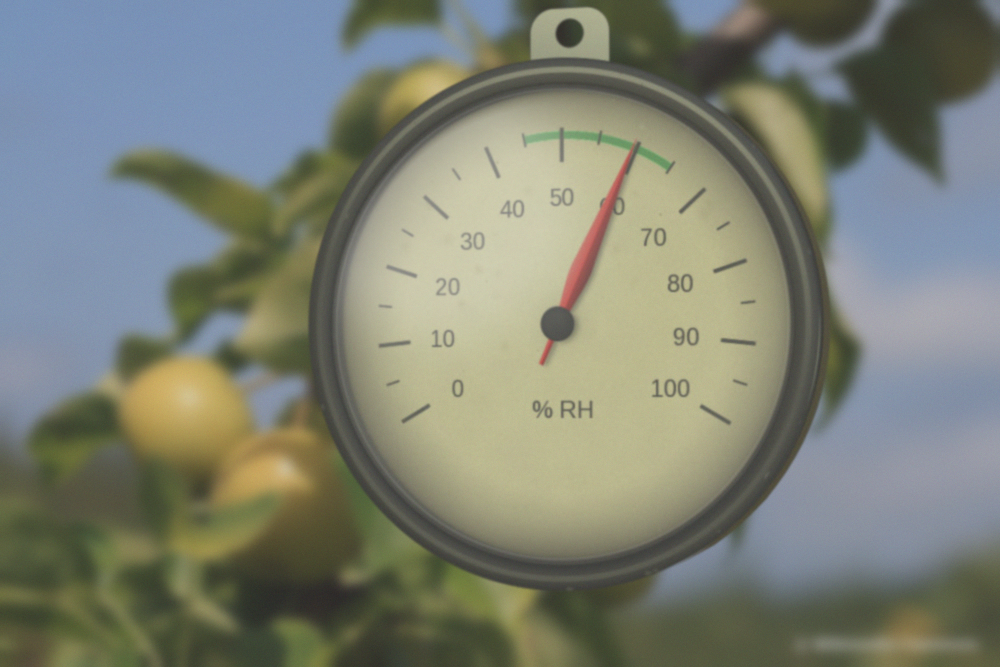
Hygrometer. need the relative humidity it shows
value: 60 %
